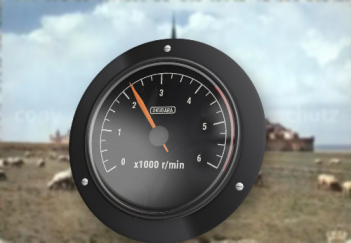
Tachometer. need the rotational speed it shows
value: 2250 rpm
